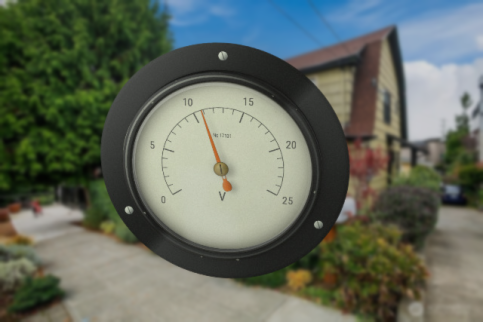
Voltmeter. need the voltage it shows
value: 11 V
